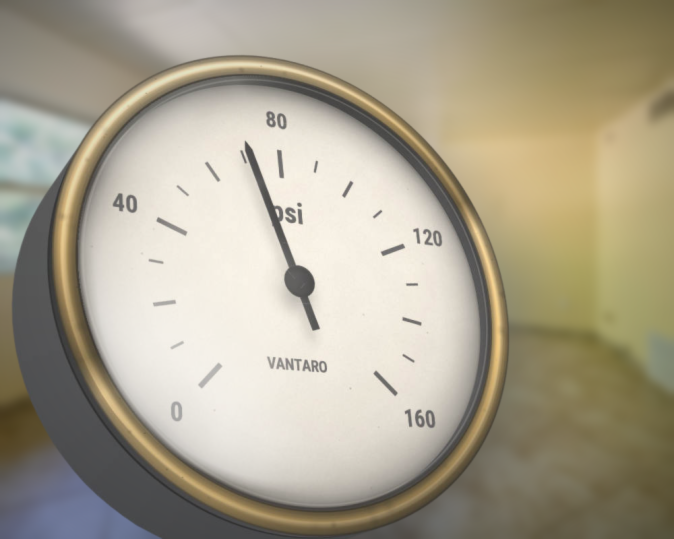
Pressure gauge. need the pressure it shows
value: 70 psi
